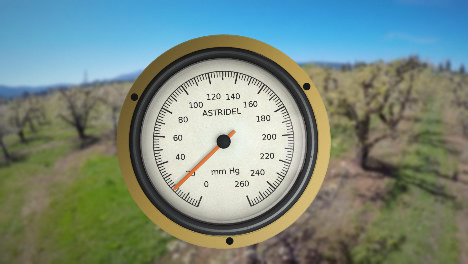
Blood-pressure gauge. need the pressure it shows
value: 20 mmHg
